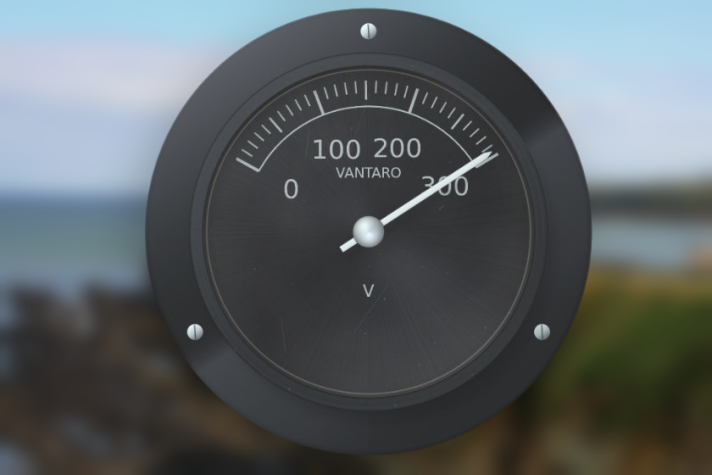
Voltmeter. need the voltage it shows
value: 295 V
